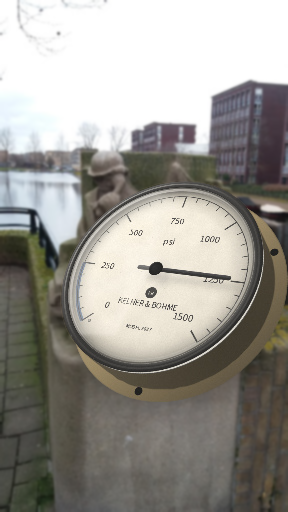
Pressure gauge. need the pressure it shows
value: 1250 psi
